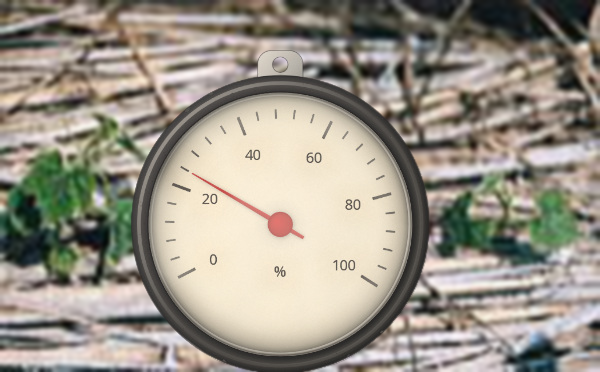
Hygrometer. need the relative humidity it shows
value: 24 %
